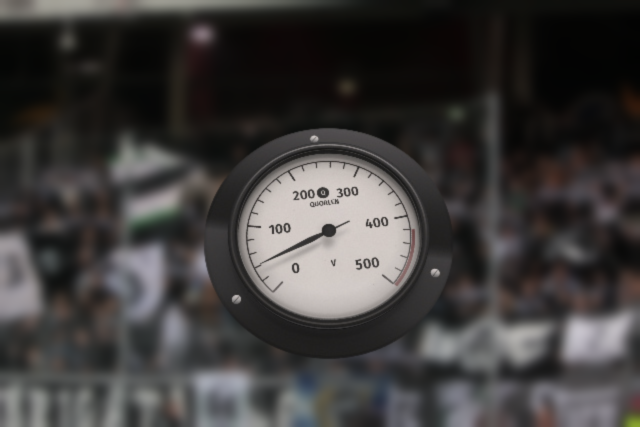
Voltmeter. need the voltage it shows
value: 40 V
